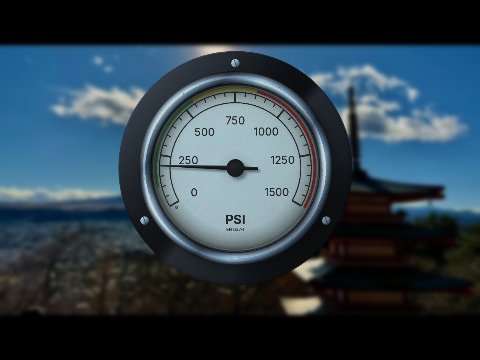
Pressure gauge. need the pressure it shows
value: 200 psi
